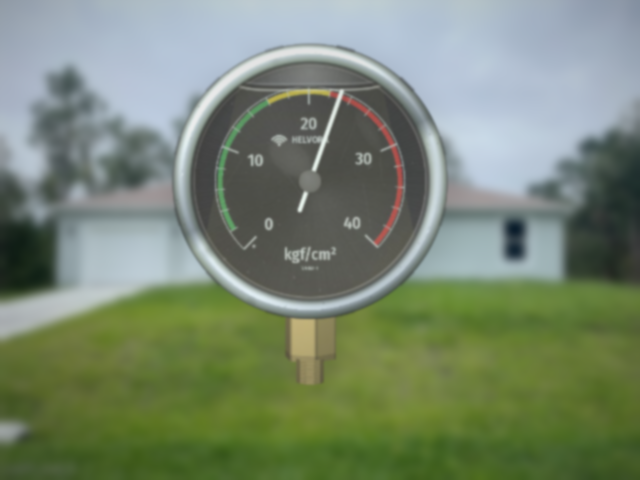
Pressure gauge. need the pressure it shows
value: 23 kg/cm²
